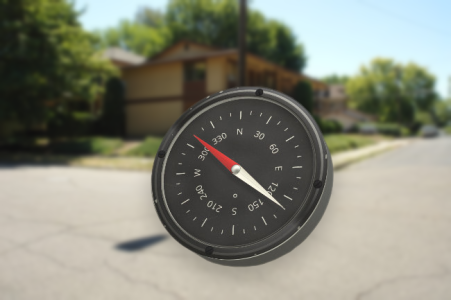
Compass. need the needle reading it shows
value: 310 °
